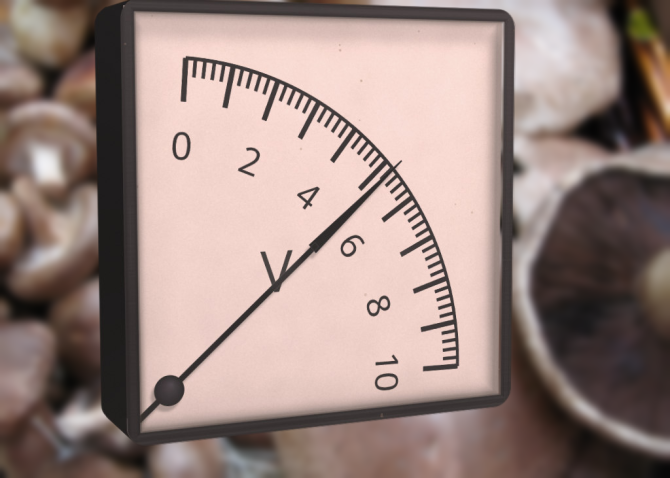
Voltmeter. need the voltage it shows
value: 5.2 V
